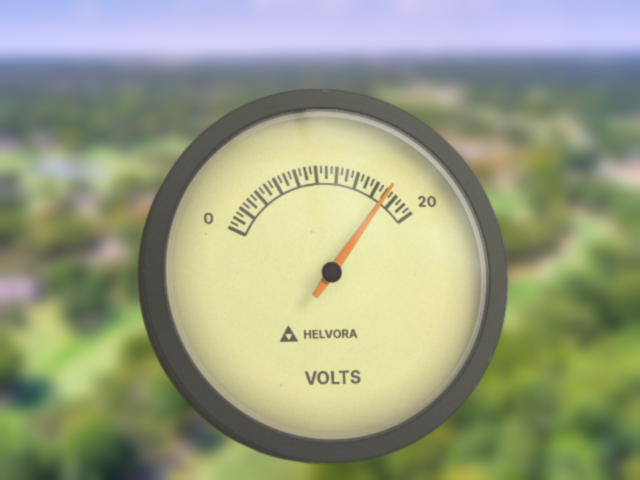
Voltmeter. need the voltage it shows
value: 17 V
